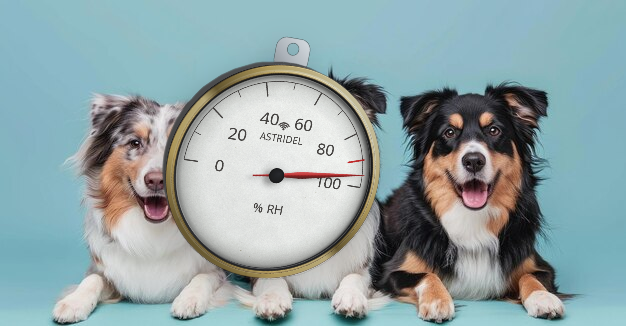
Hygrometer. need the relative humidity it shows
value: 95 %
